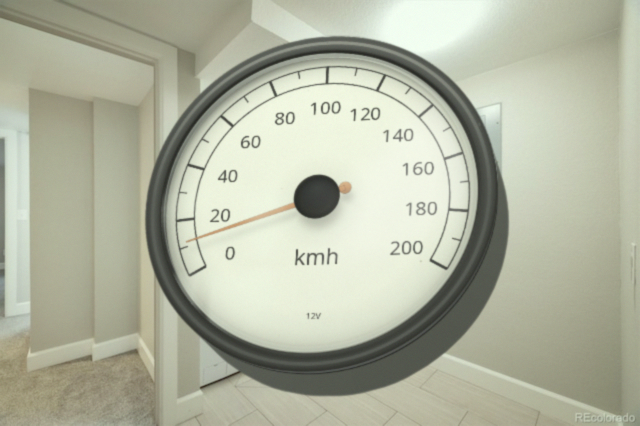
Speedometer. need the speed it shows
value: 10 km/h
